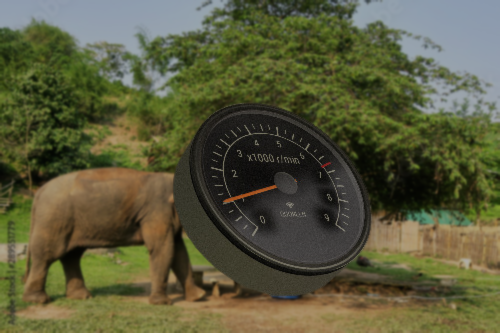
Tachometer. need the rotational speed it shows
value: 1000 rpm
